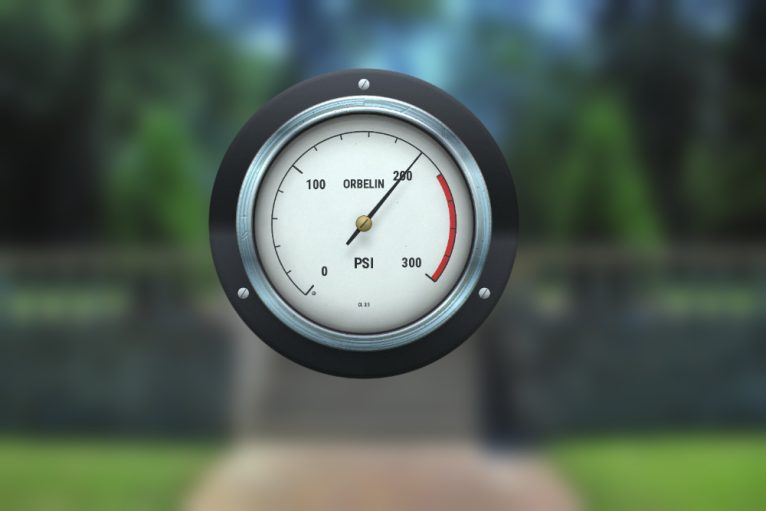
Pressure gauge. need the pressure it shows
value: 200 psi
